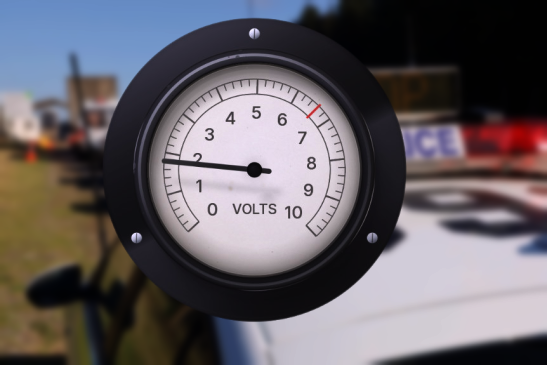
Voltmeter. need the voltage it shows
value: 1.8 V
